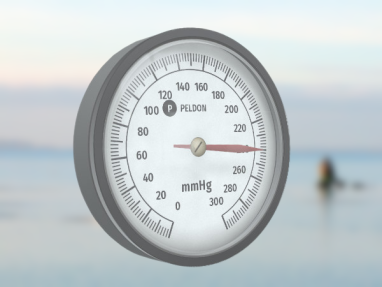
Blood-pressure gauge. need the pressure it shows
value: 240 mmHg
